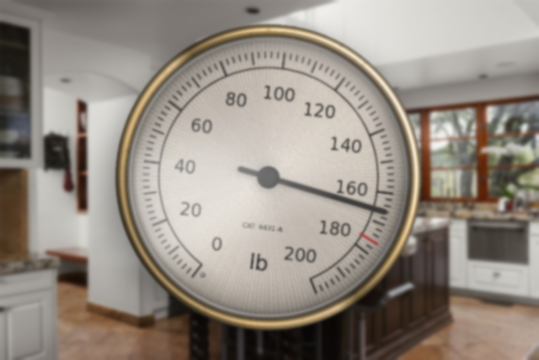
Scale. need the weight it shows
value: 166 lb
